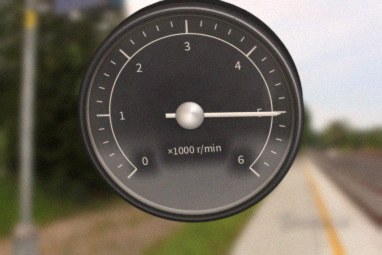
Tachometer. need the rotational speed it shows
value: 5000 rpm
